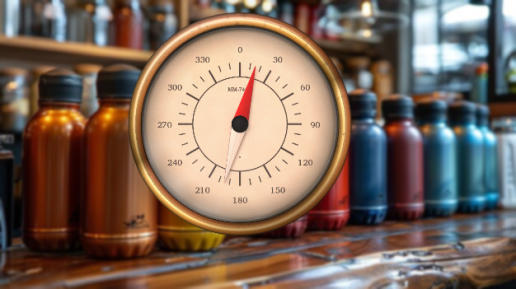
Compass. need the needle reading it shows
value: 15 °
